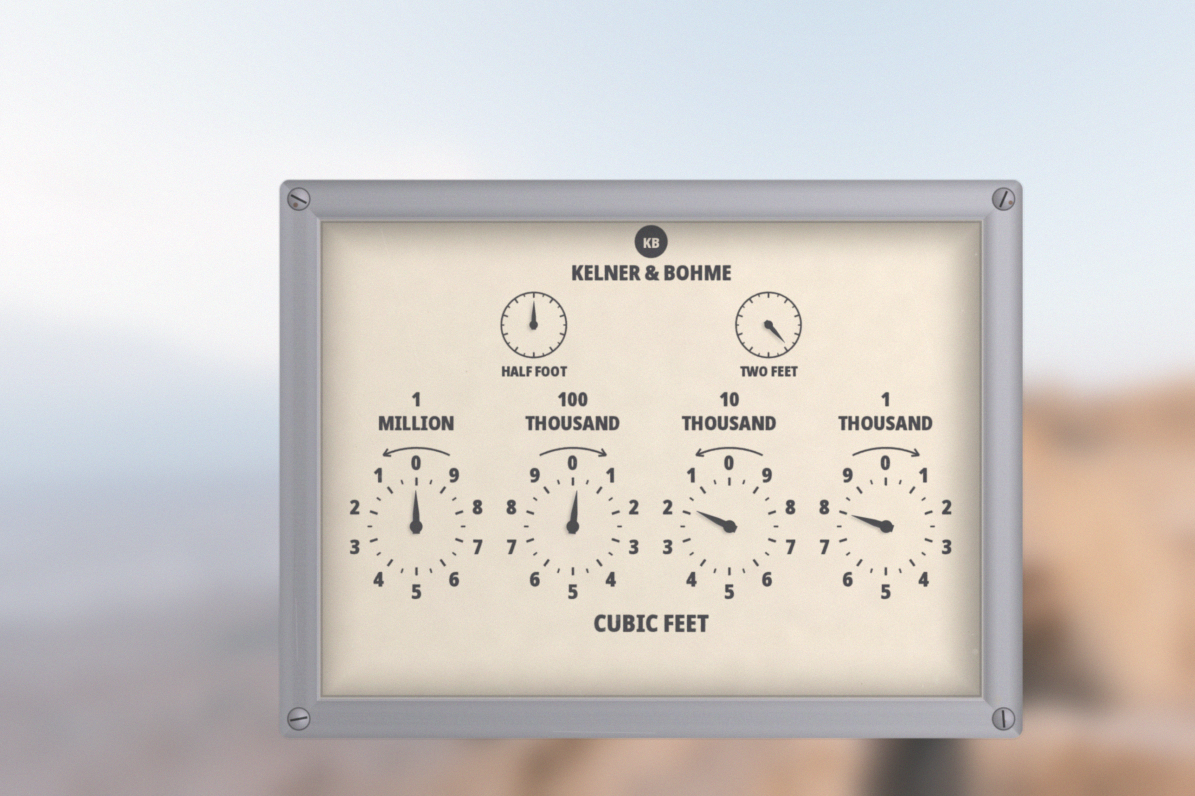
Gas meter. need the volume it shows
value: 1800 ft³
